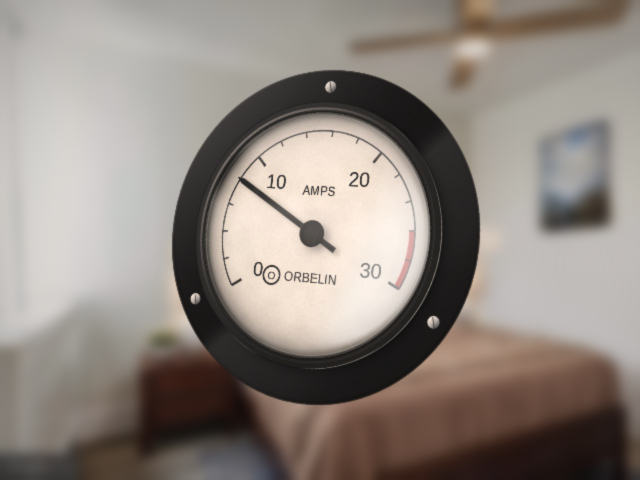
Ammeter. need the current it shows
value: 8 A
